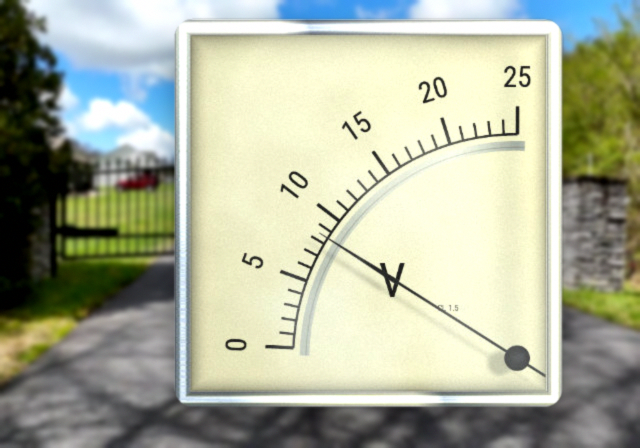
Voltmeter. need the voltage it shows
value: 8.5 V
